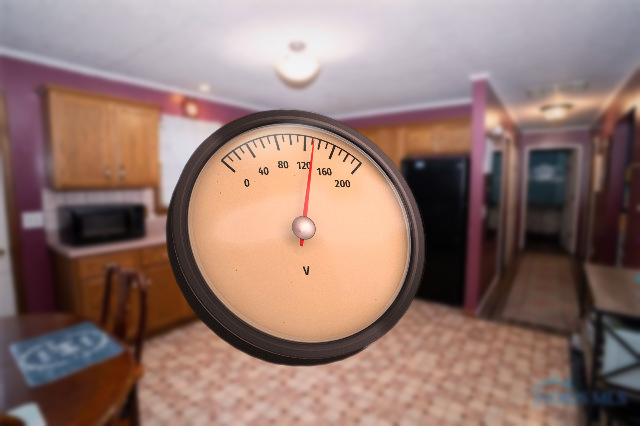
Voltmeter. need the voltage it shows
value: 130 V
